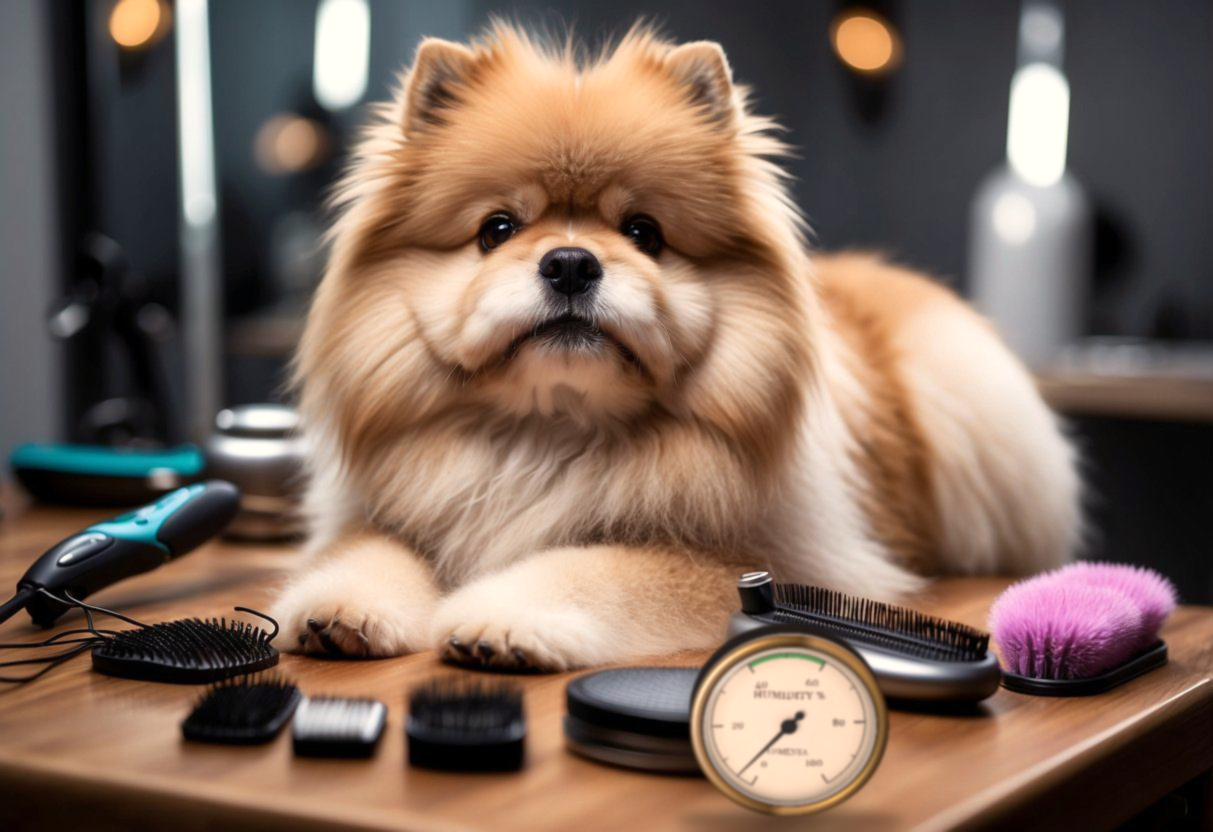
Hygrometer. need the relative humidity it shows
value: 5 %
